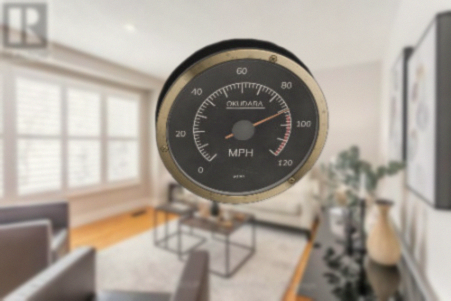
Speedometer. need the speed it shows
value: 90 mph
